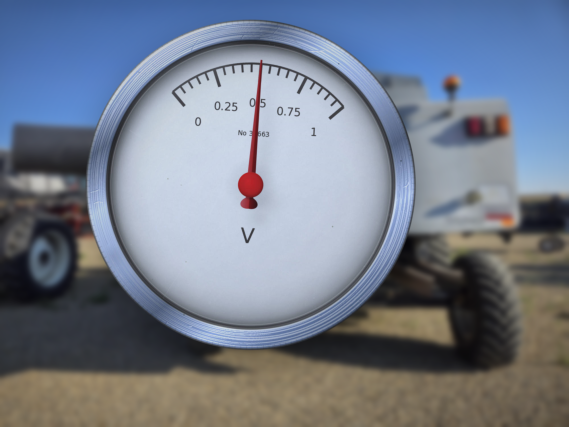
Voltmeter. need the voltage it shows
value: 0.5 V
